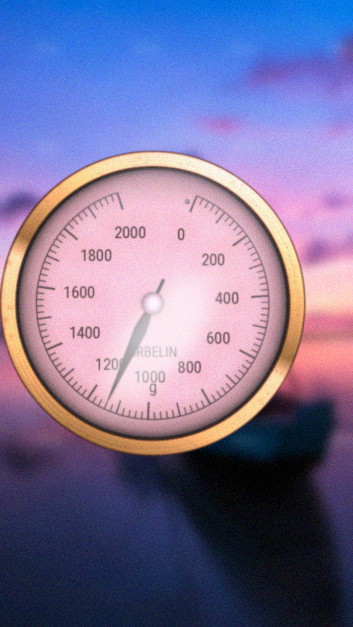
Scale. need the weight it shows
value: 1140 g
